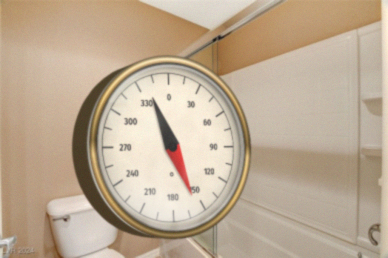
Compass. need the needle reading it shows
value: 157.5 °
